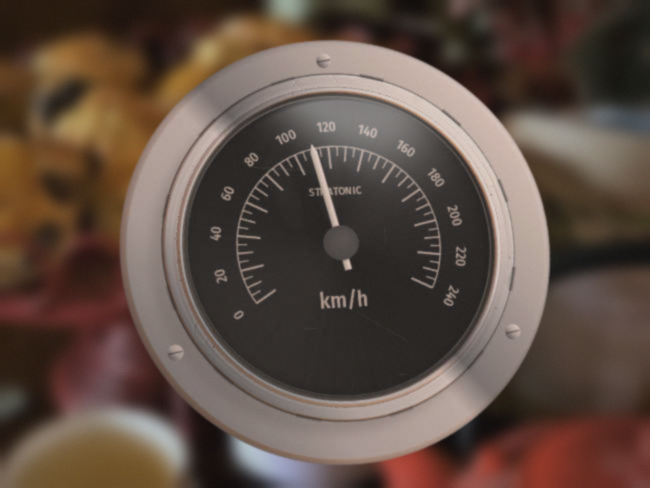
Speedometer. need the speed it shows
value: 110 km/h
